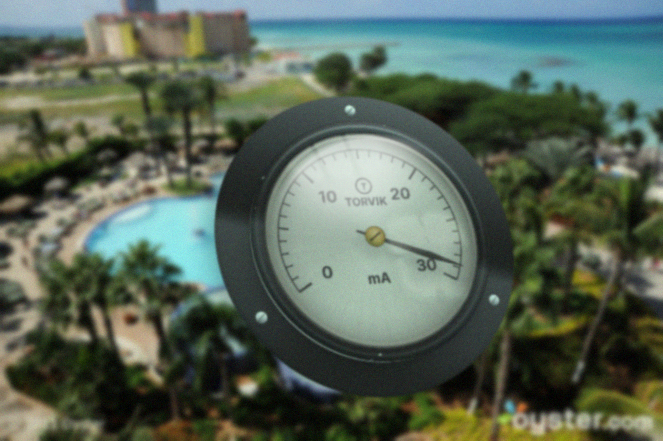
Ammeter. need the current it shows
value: 29 mA
